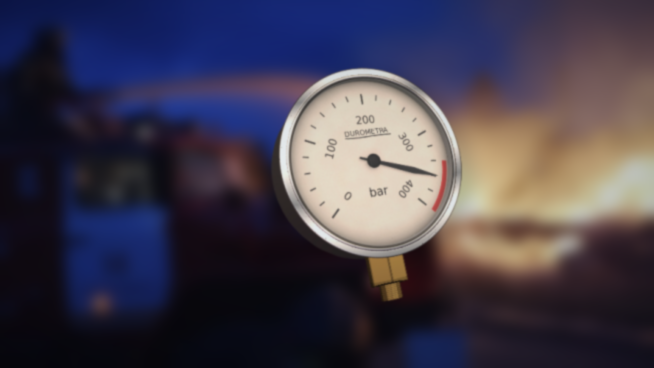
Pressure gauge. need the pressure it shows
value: 360 bar
